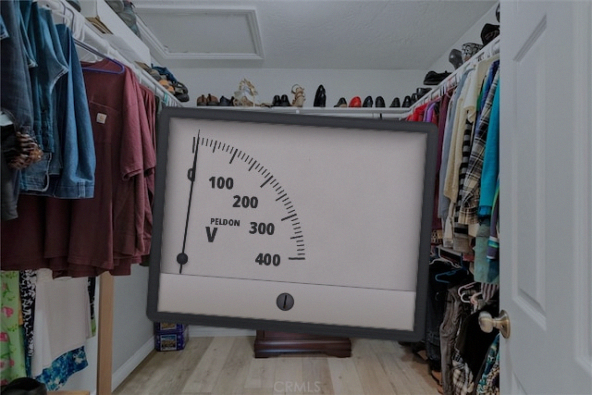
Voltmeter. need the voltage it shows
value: 10 V
